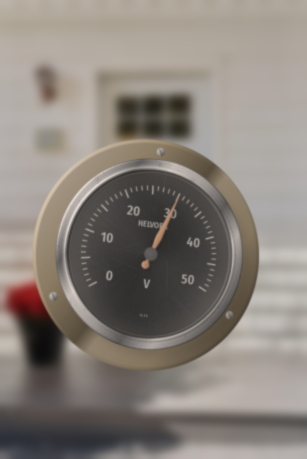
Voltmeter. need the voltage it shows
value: 30 V
